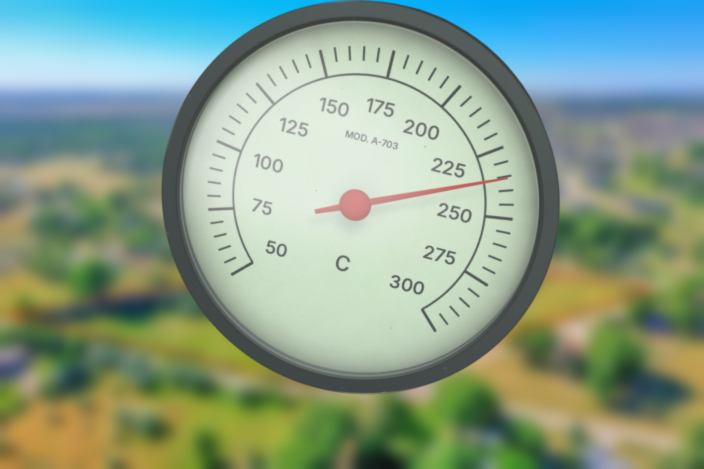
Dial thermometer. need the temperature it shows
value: 235 °C
